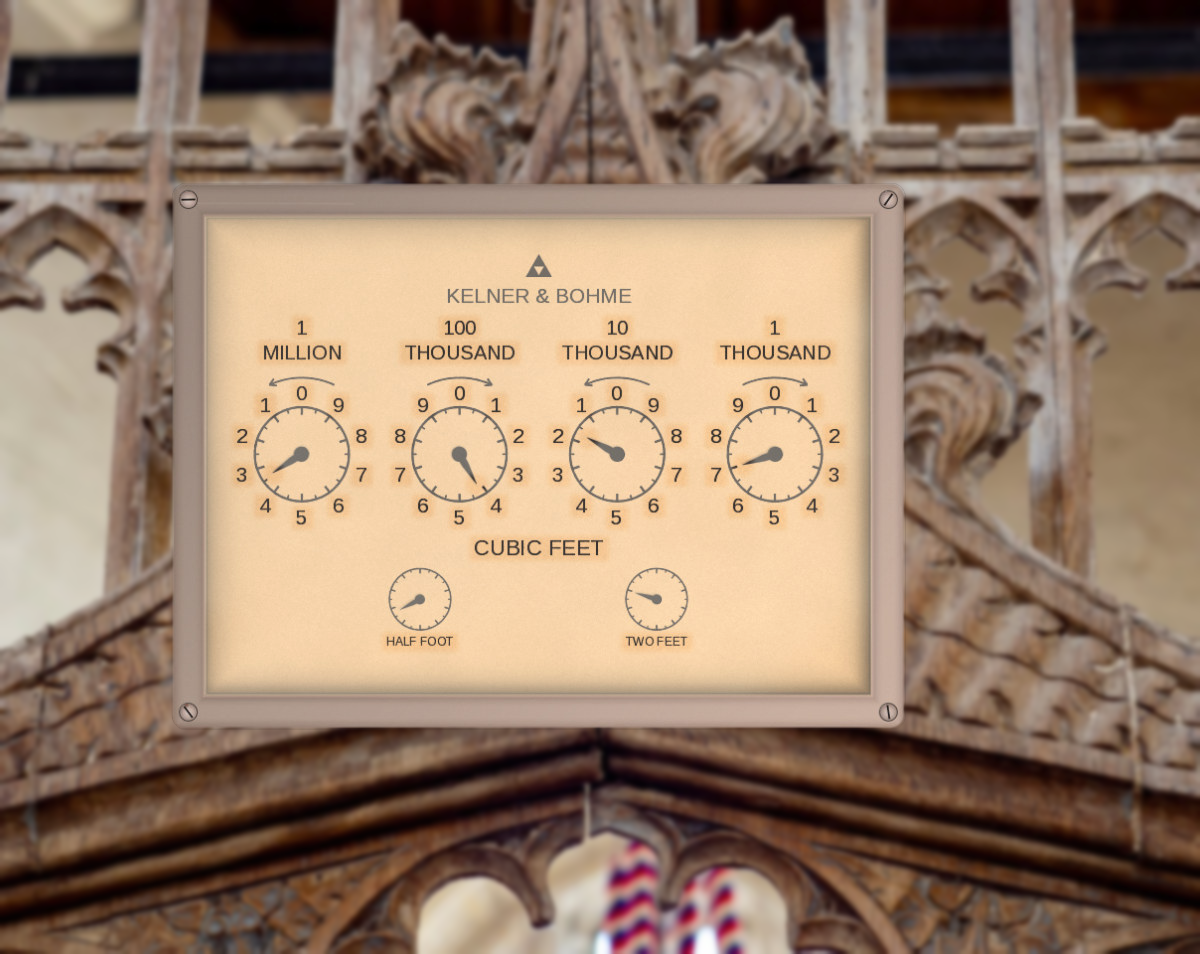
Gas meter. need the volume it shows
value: 341700 ft³
